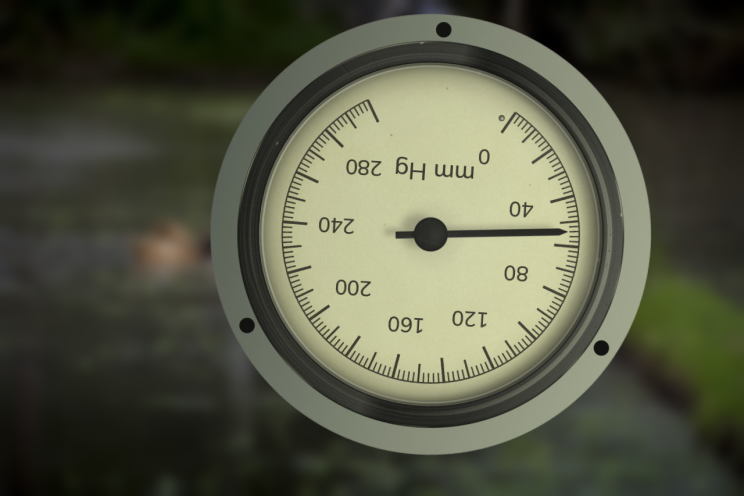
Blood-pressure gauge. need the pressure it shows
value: 54 mmHg
